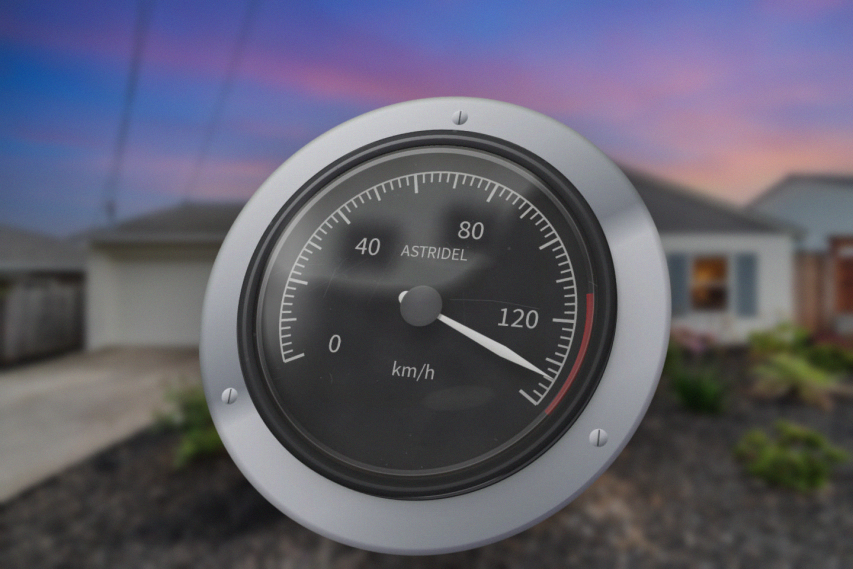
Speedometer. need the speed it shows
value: 134 km/h
